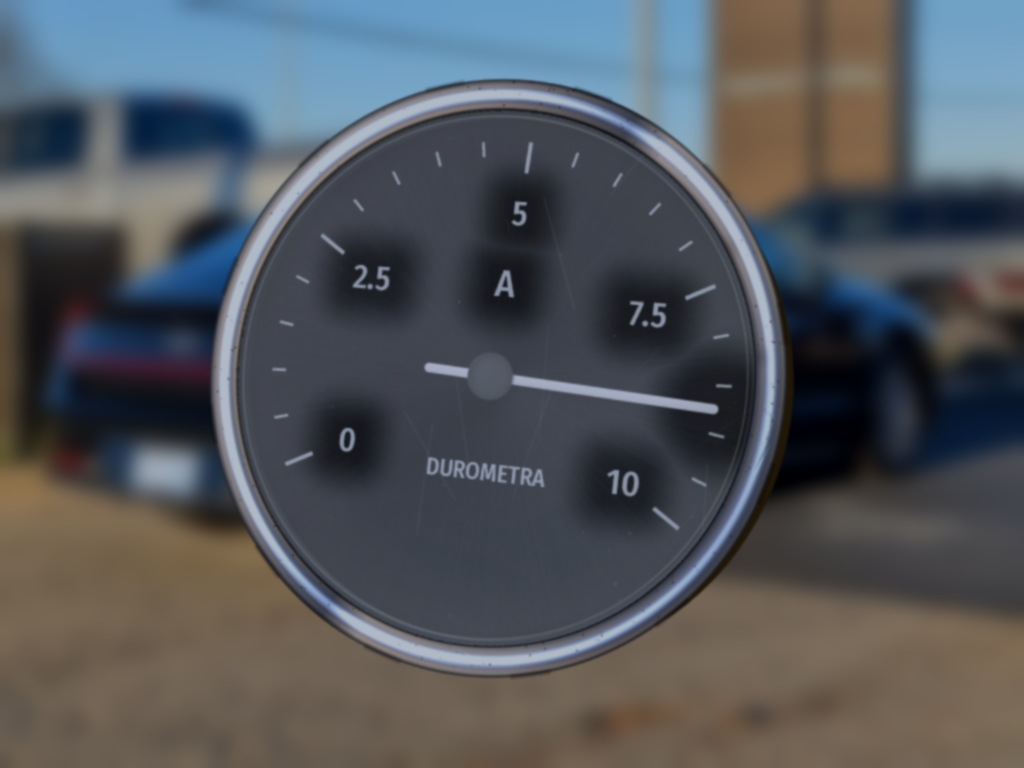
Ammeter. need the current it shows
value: 8.75 A
